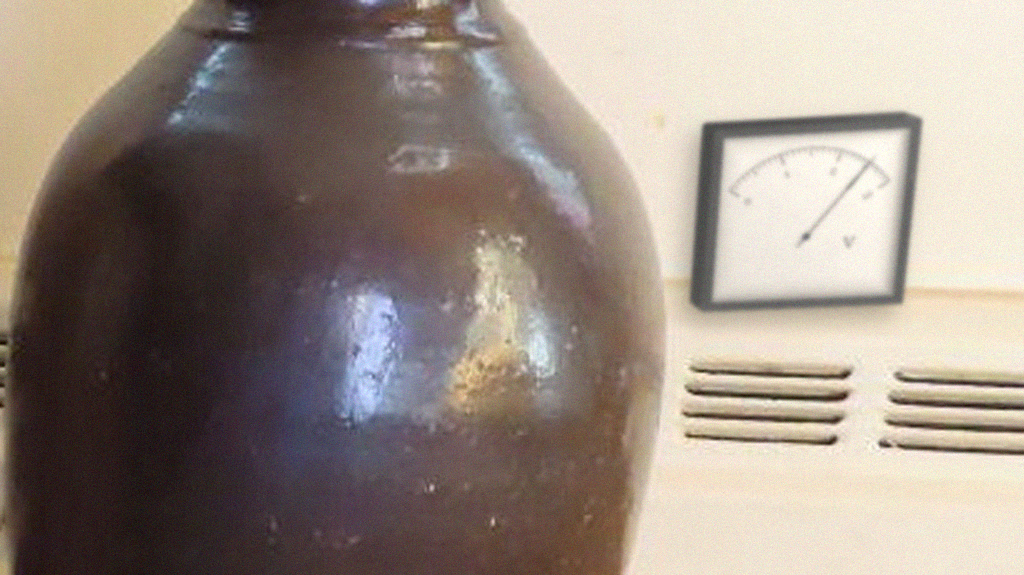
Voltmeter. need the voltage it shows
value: 2.5 V
